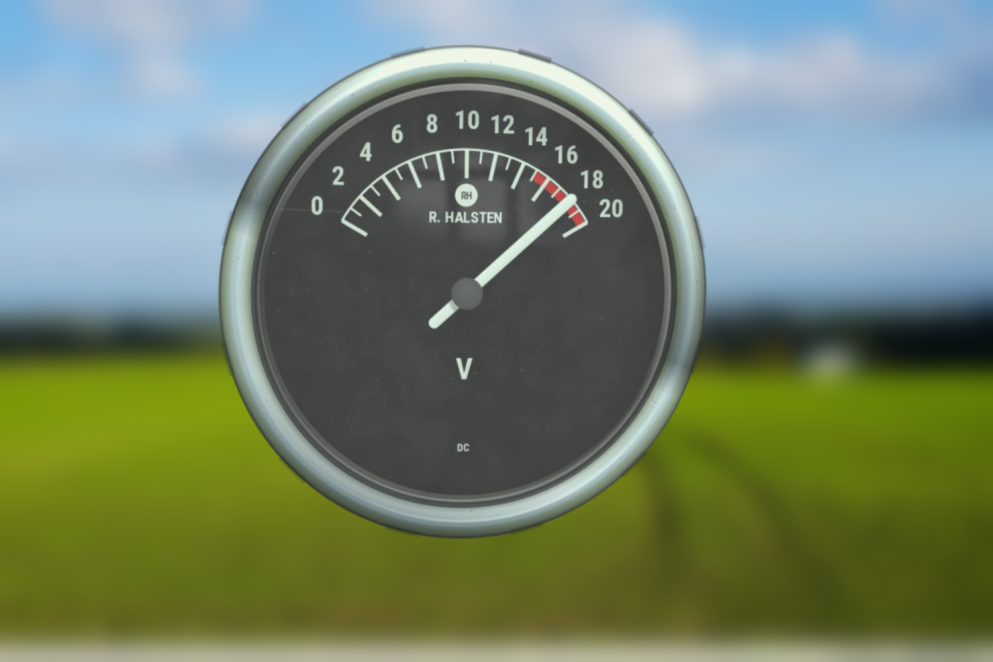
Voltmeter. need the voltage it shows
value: 18 V
